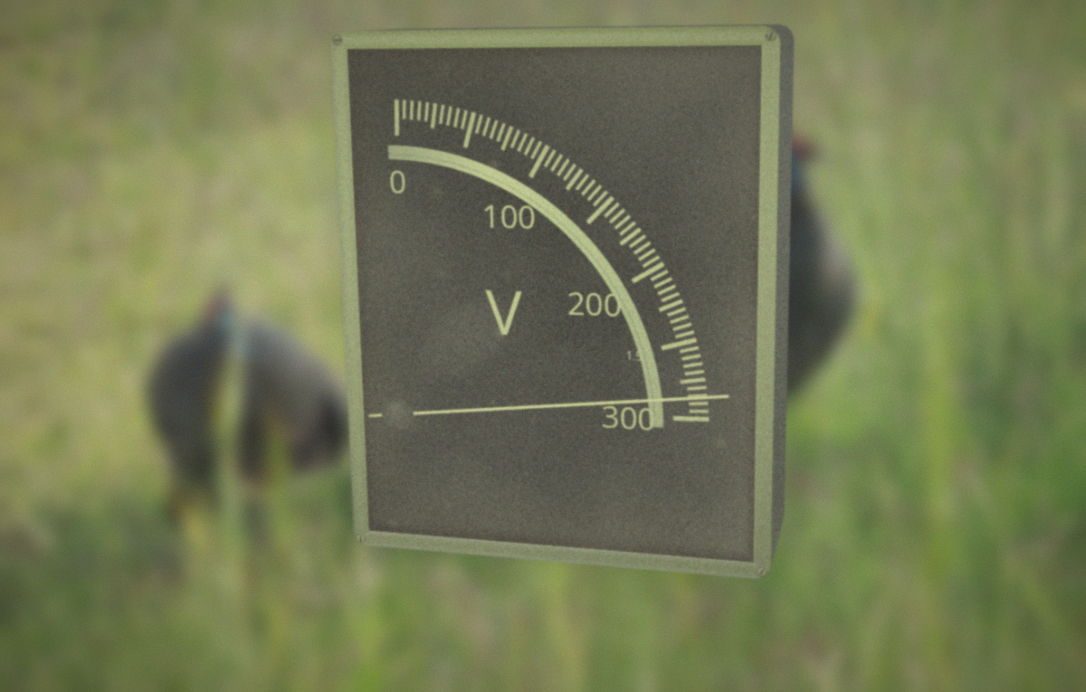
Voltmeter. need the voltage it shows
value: 285 V
